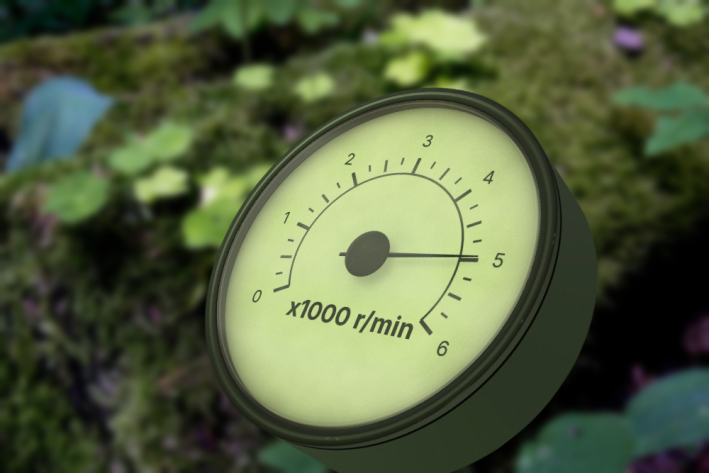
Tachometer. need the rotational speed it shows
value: 5000 rpm
